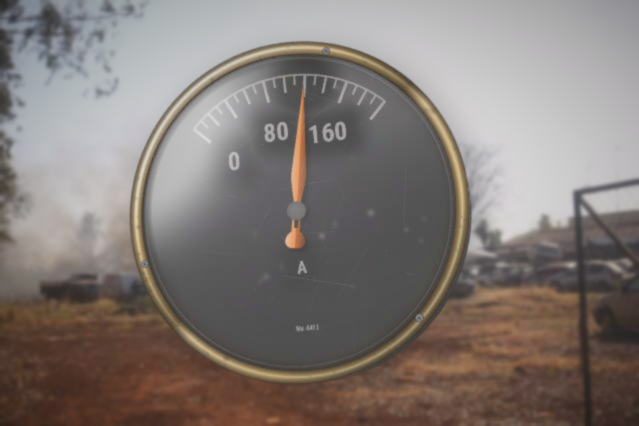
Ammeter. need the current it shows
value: 120 A
